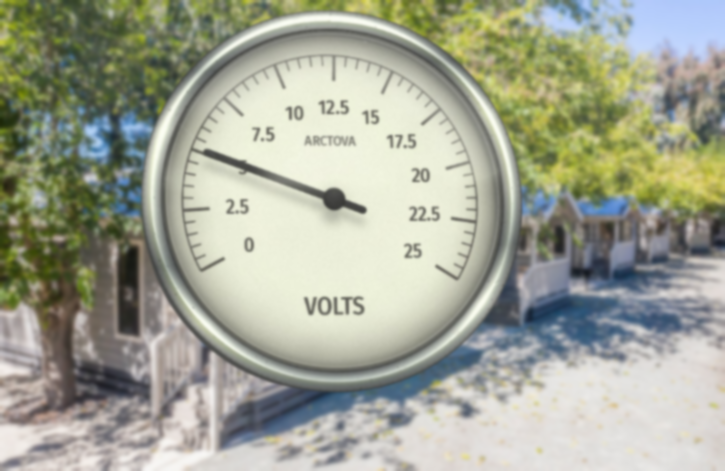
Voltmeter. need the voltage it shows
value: 5 V
